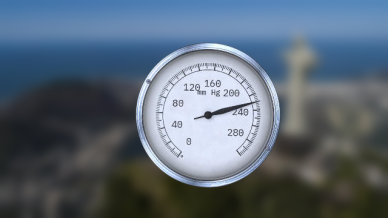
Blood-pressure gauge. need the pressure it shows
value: 230 mmHg
